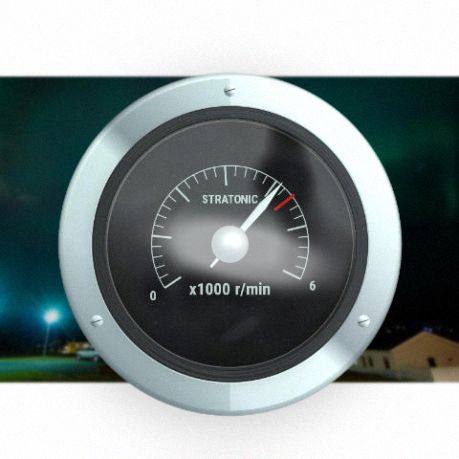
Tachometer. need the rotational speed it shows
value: 4100 rpm
